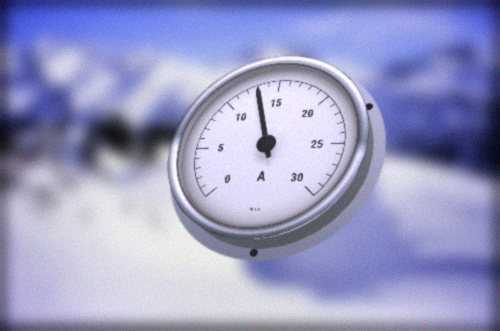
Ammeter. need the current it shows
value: 13 A
